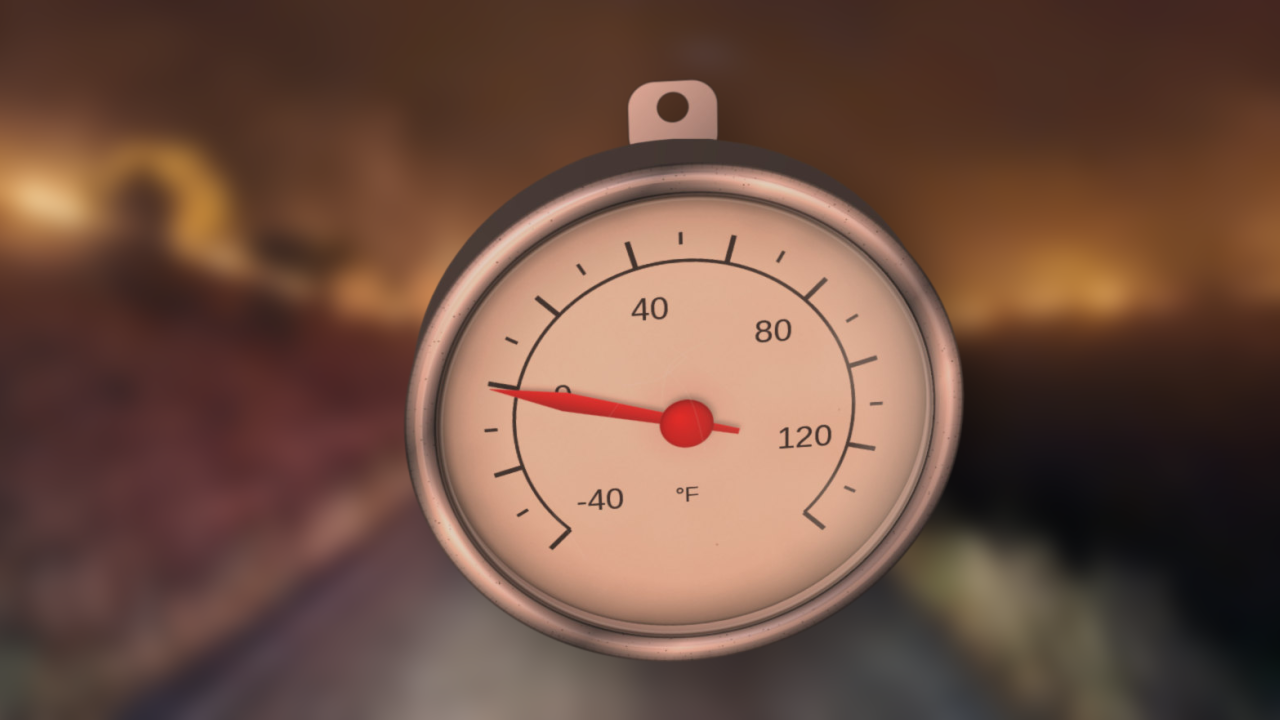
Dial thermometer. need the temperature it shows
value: 0 °F
